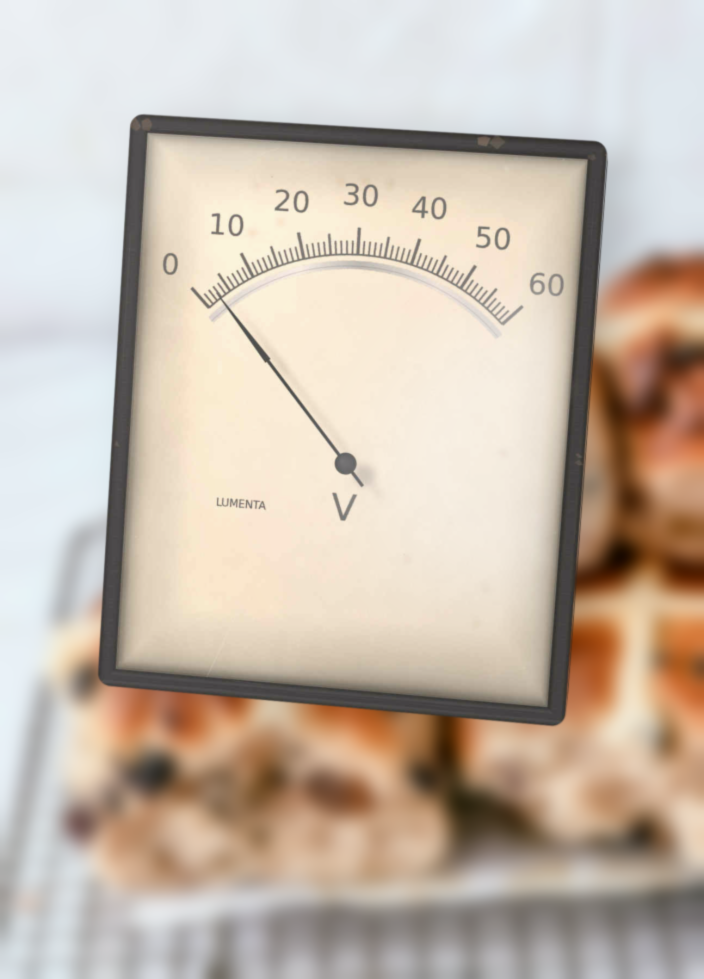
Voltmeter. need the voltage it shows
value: 3 V
